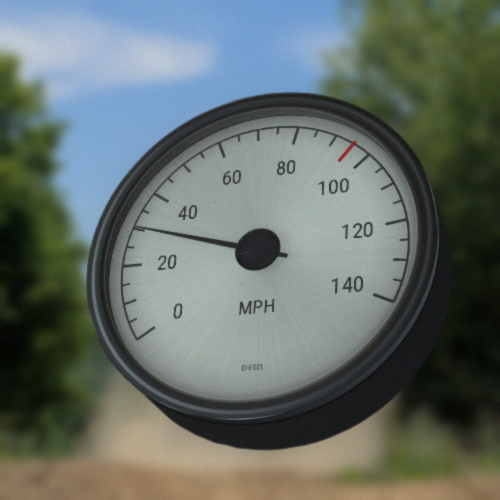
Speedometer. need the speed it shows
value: 30 mph
